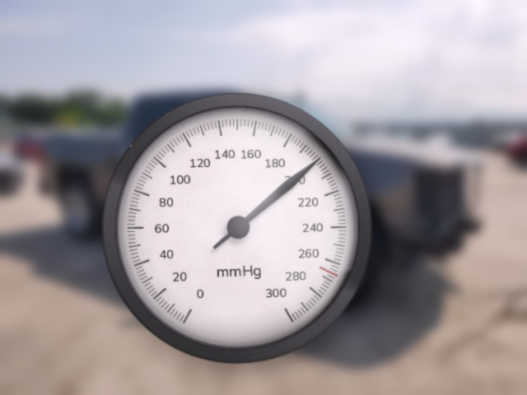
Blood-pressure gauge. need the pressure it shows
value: 200 mmHg
